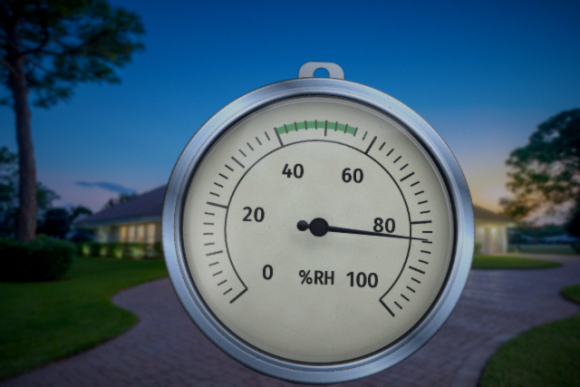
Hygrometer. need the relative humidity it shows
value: 84 %
